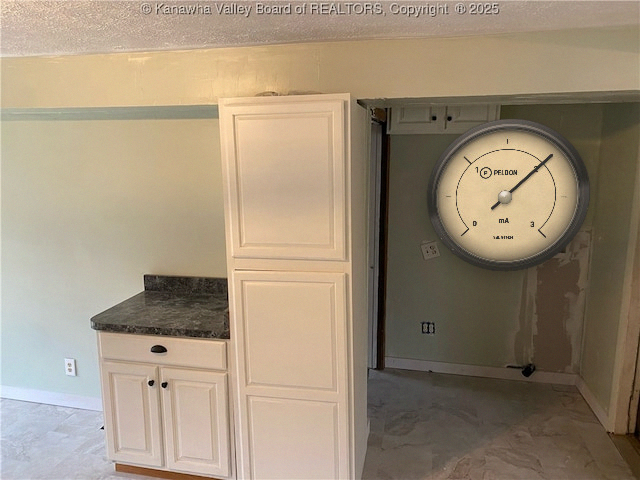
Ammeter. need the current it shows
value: 2 mA
